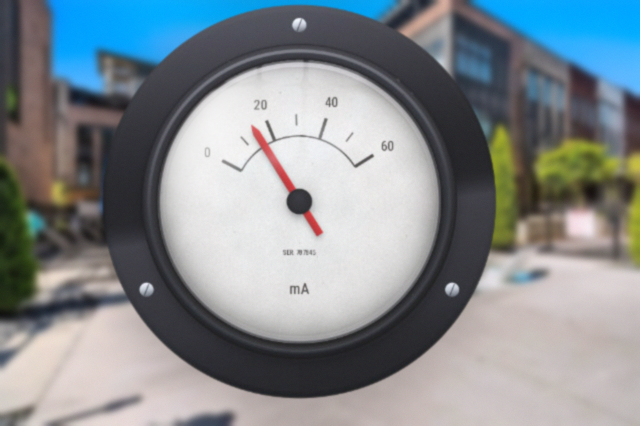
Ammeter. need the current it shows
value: 15 mA
